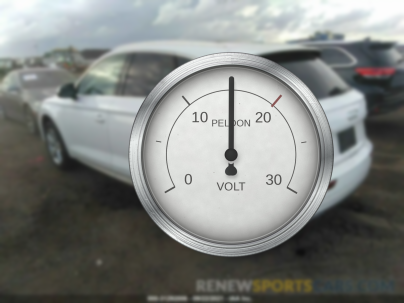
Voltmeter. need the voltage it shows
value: 15 V
